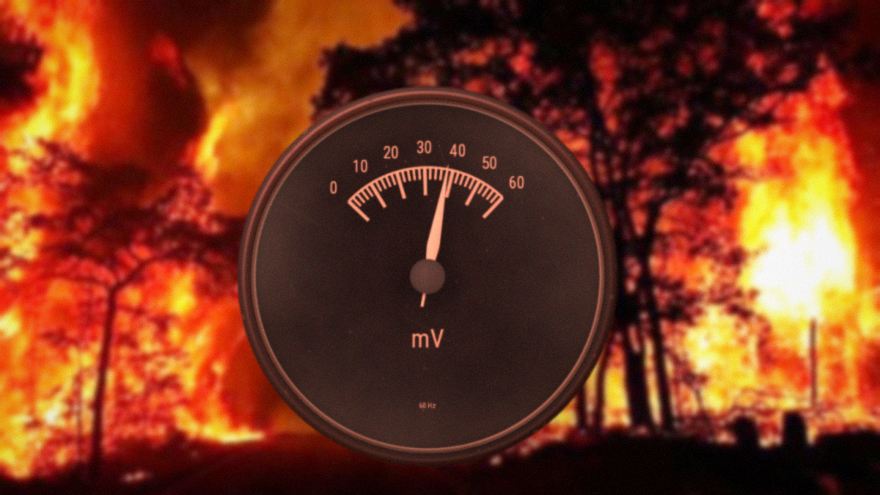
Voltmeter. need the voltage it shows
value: 38 mV
